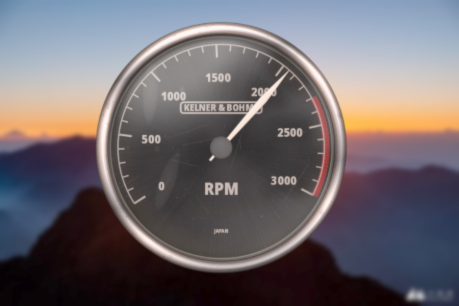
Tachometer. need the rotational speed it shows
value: 2050 rpm
